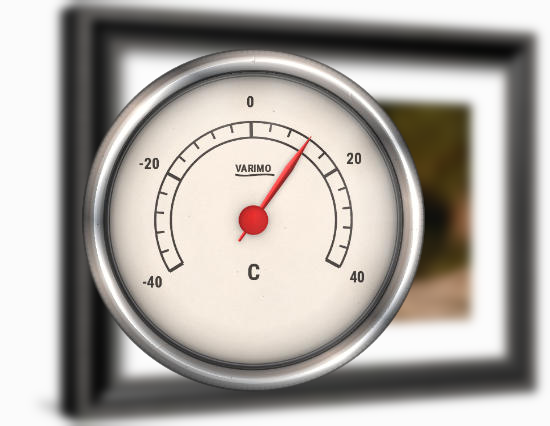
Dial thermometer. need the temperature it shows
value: 12 °C
